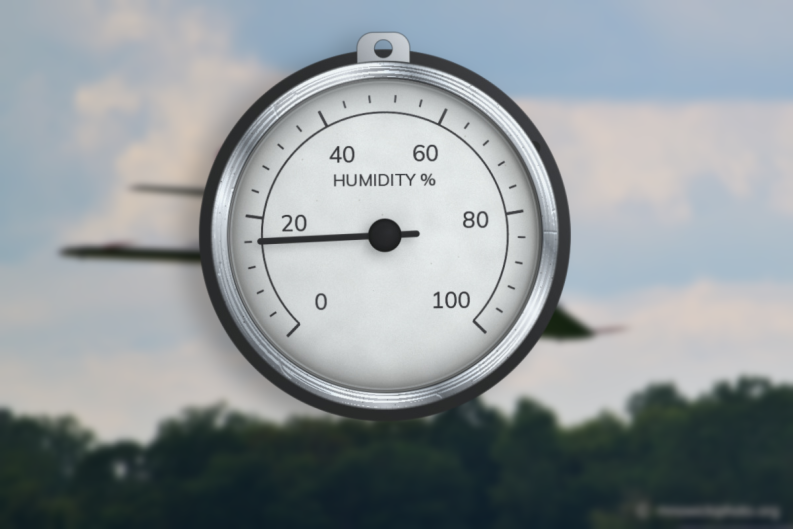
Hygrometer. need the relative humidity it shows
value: 16 %
